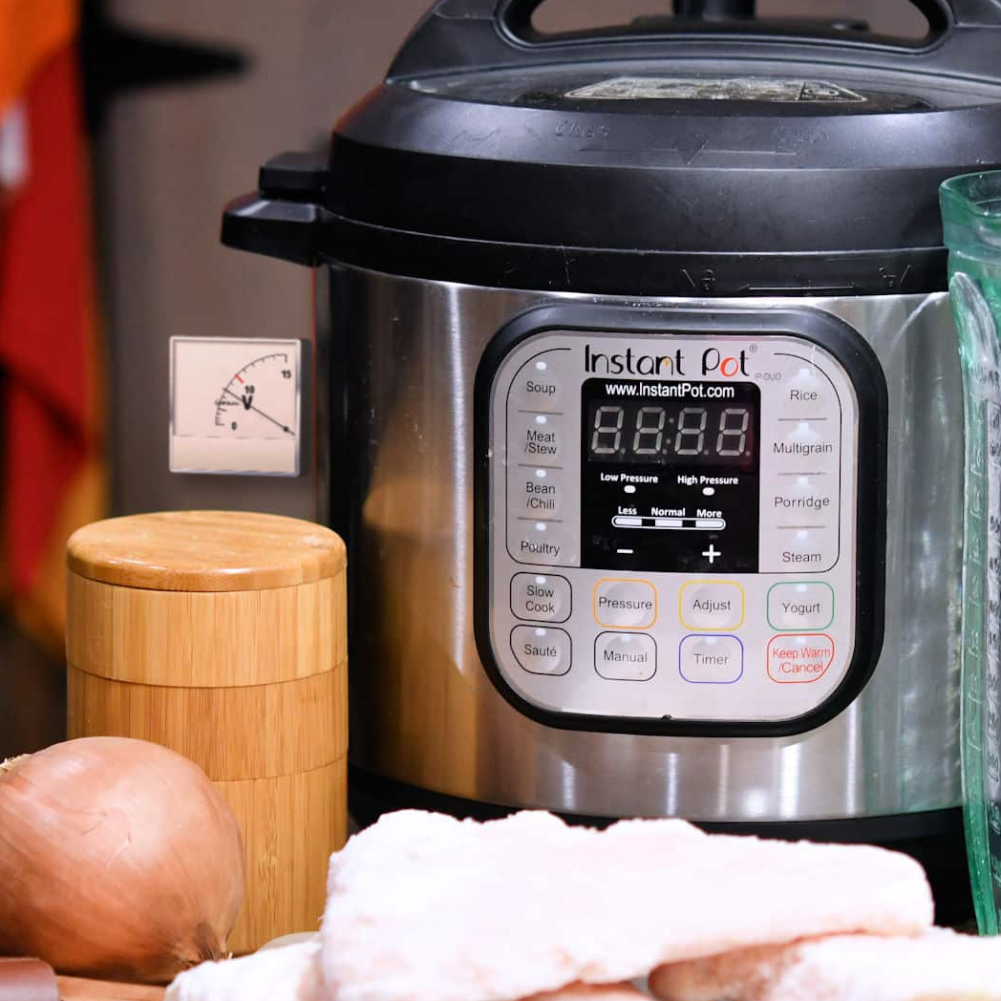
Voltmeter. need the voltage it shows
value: 8 V
